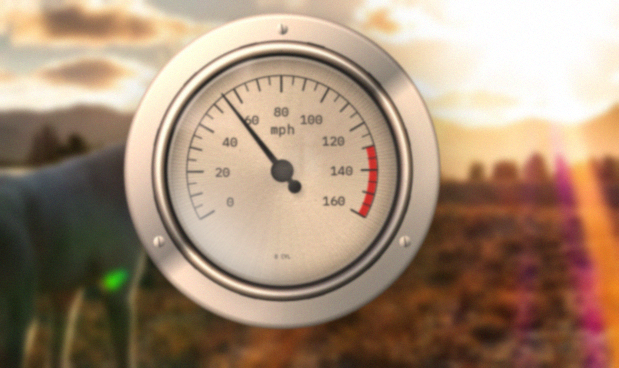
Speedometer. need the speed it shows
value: 55 mph
